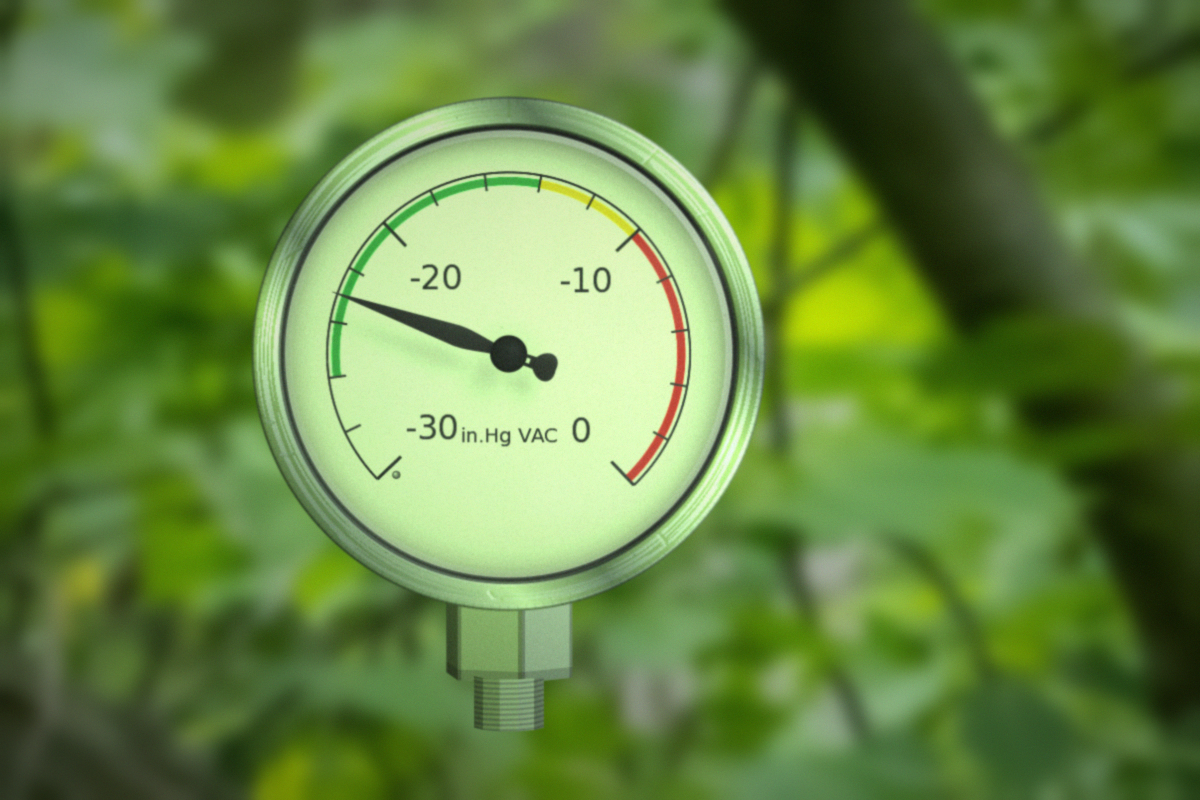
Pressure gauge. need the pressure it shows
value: -23 inHg
